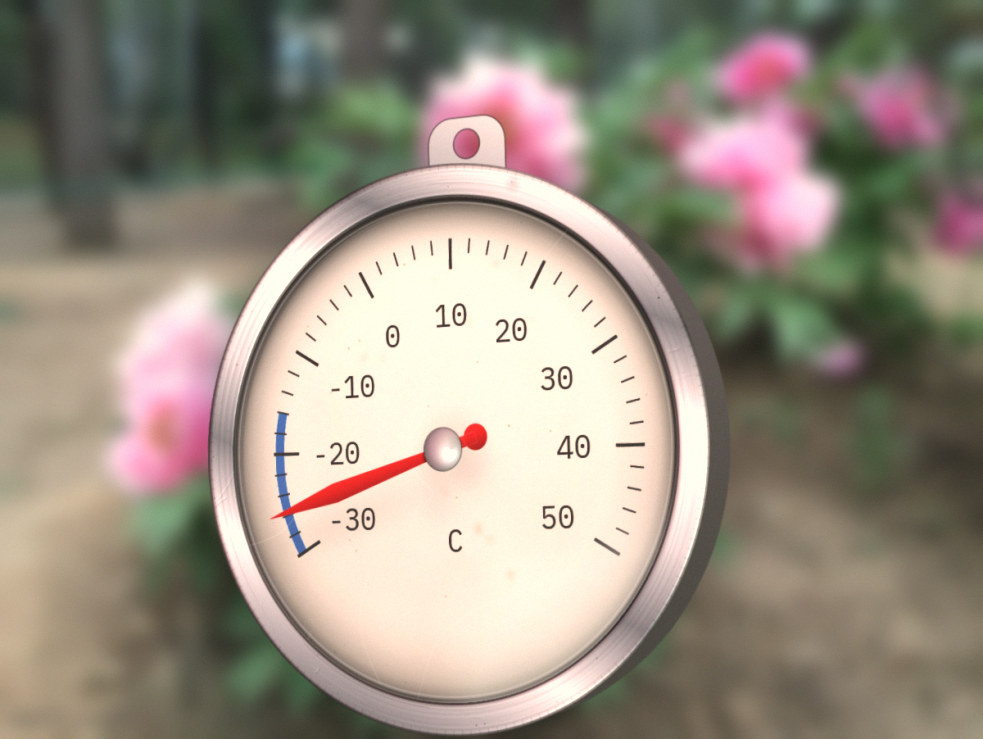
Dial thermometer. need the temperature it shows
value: -26 °C
